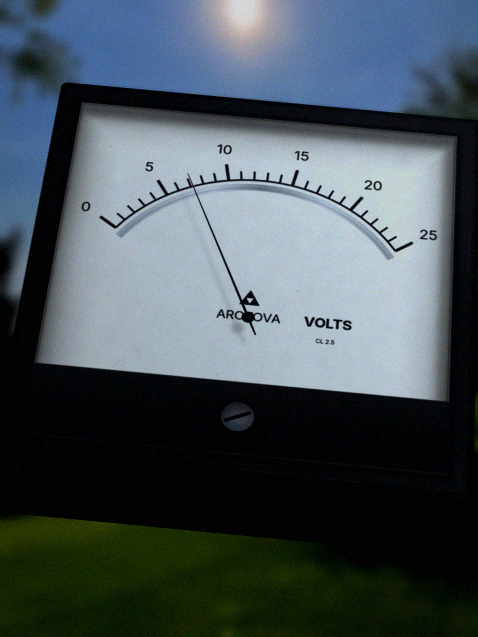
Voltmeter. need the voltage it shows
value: 7 V
